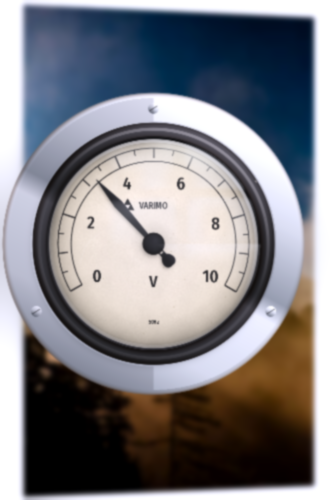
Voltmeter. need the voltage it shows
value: 3.25 V
